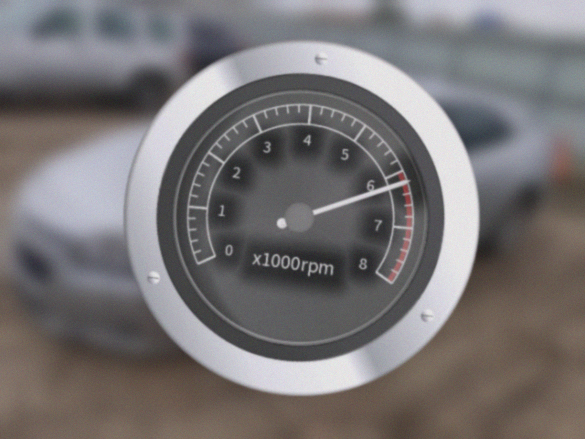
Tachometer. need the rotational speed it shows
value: 6200 rpm
